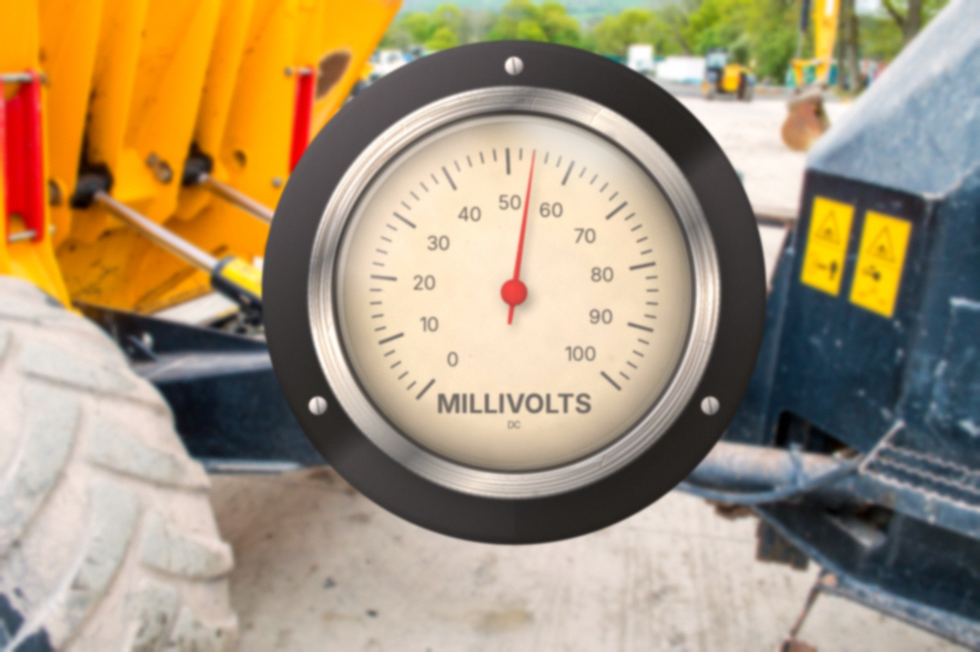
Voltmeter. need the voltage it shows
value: 54 mV
